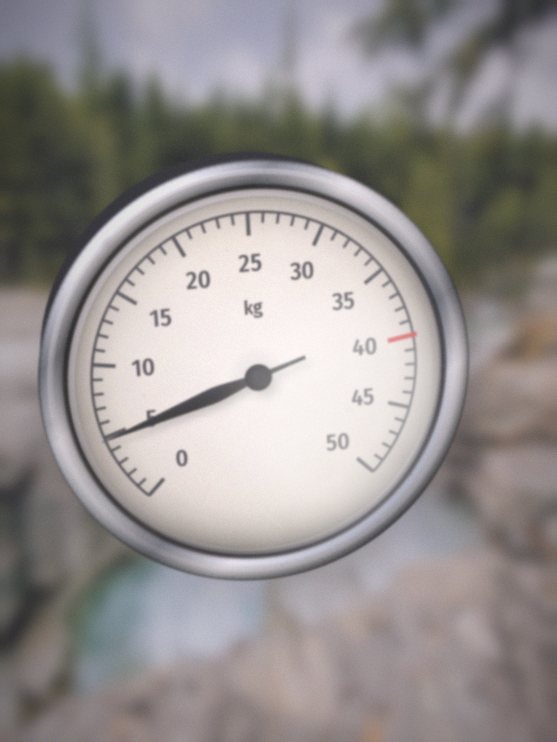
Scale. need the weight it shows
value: 5 kg
